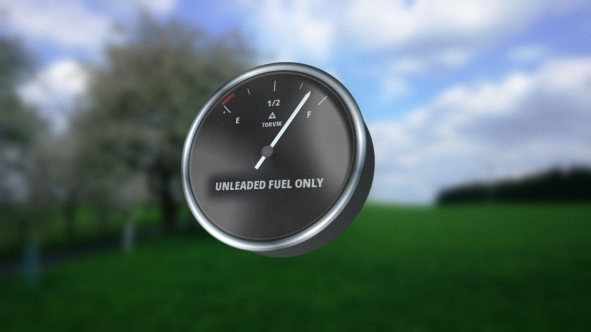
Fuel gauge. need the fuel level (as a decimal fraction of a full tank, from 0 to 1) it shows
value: 0.875
